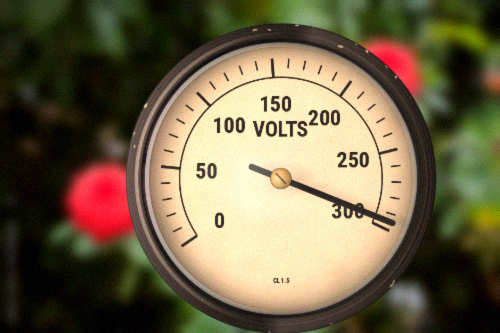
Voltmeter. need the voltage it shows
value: 295 V
